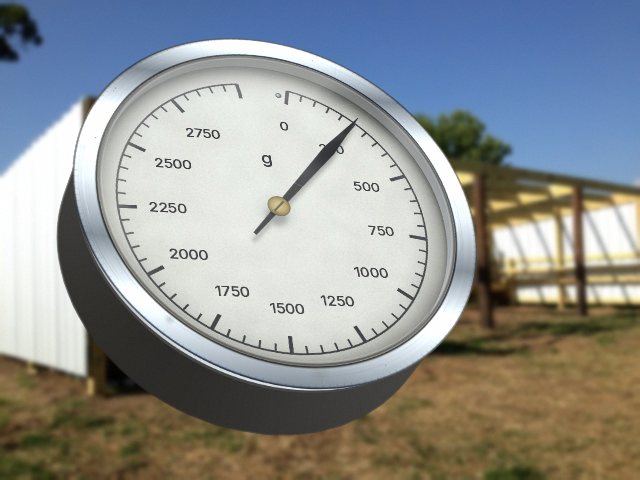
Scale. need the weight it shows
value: 250 g
